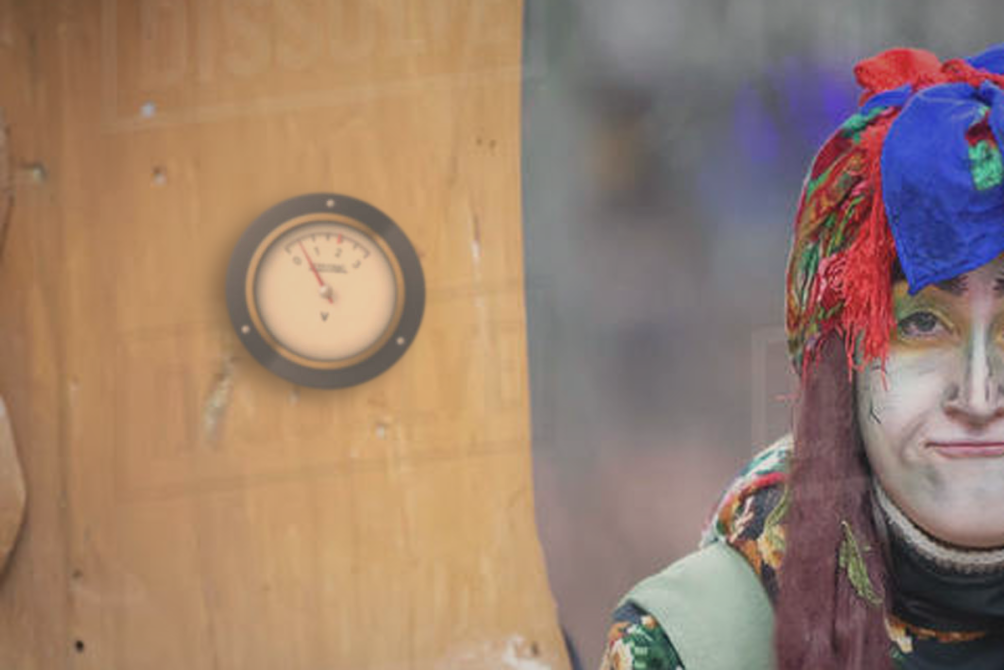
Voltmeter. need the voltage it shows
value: 0.5 V
